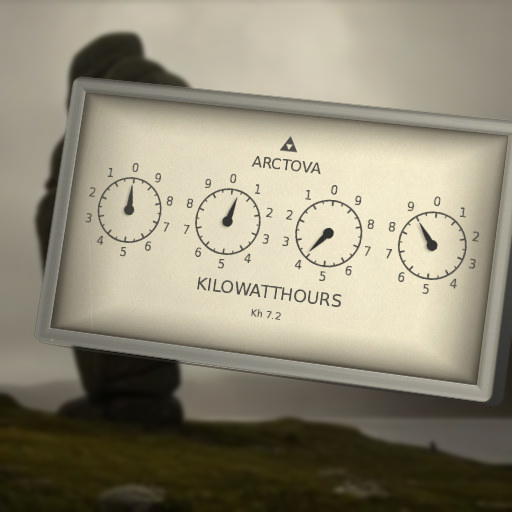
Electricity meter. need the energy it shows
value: 39 kWh
